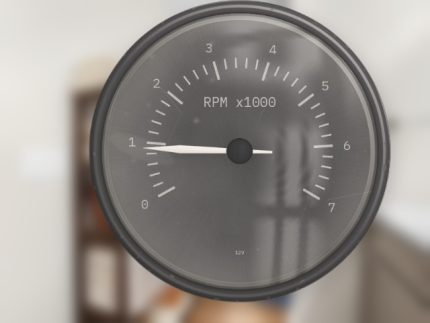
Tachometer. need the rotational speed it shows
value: 900 rpm
